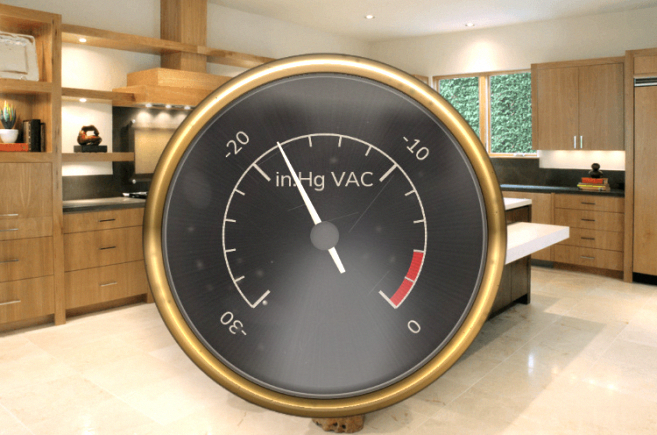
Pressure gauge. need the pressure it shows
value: -18 inHg
